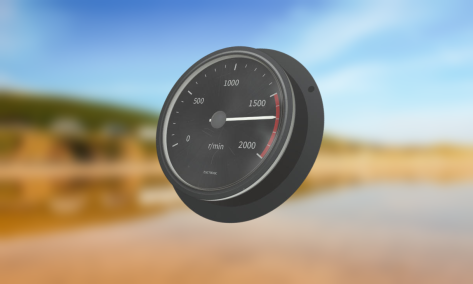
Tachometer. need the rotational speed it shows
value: 1700 rpm
